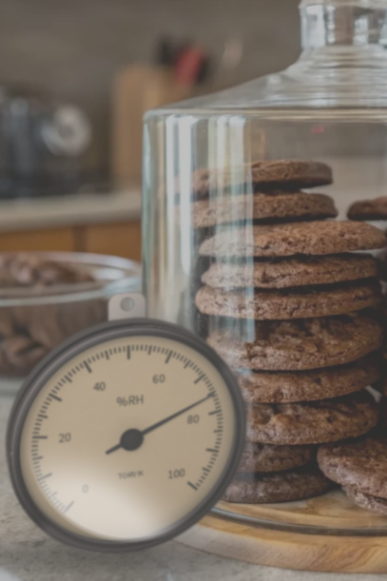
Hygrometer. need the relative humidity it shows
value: 75 %
